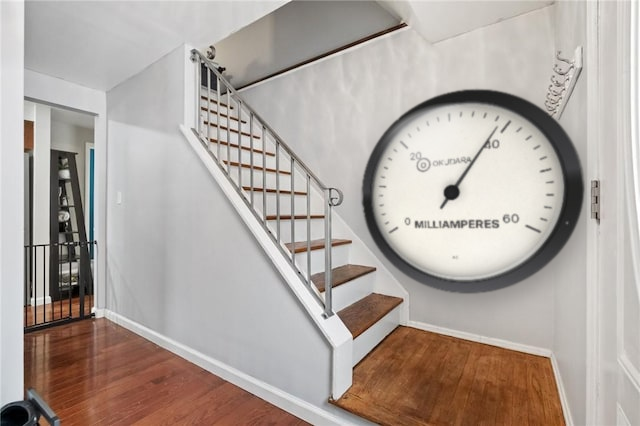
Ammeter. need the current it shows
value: 39 mA
